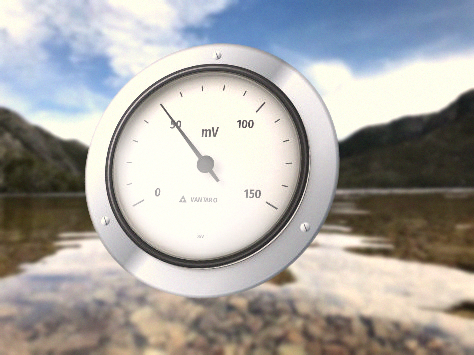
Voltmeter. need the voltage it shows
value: 50 mV
